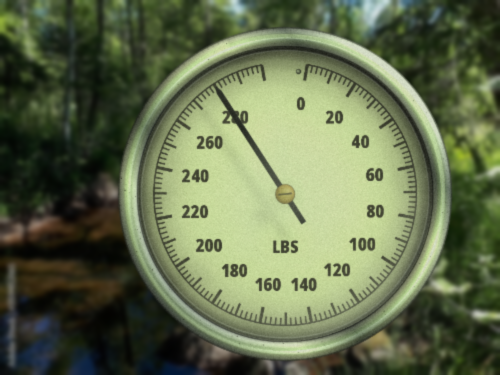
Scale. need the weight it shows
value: 280 lb
